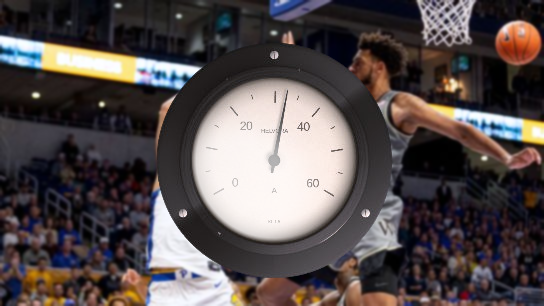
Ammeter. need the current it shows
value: 32.5 A
